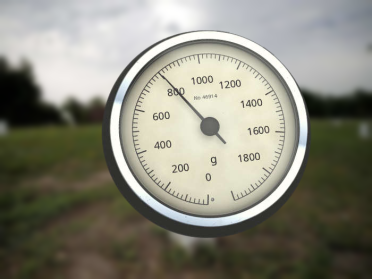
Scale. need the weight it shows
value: 800 g
